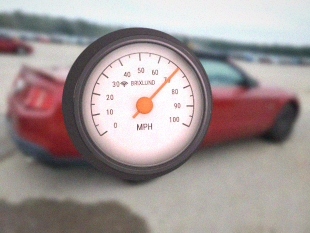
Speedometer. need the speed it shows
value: 70 mph
